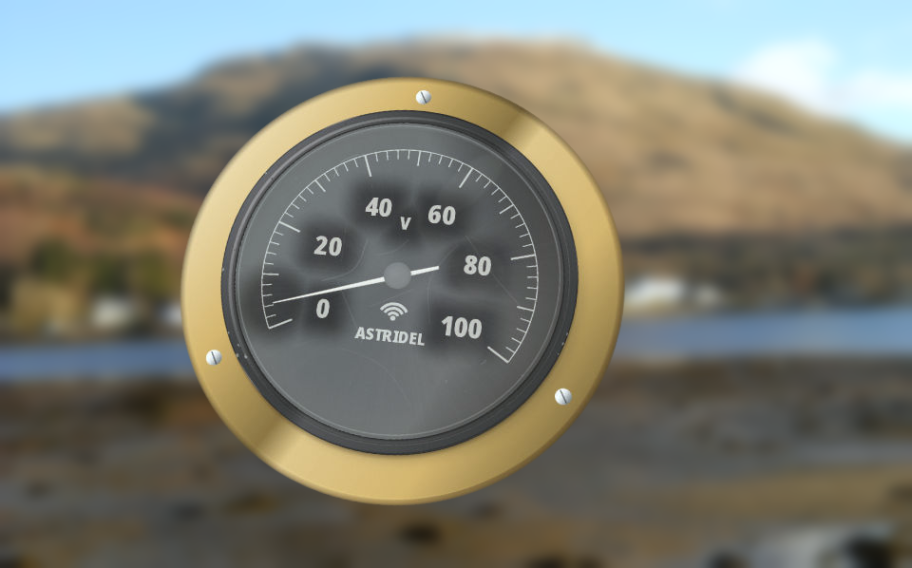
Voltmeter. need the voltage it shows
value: 4 V
